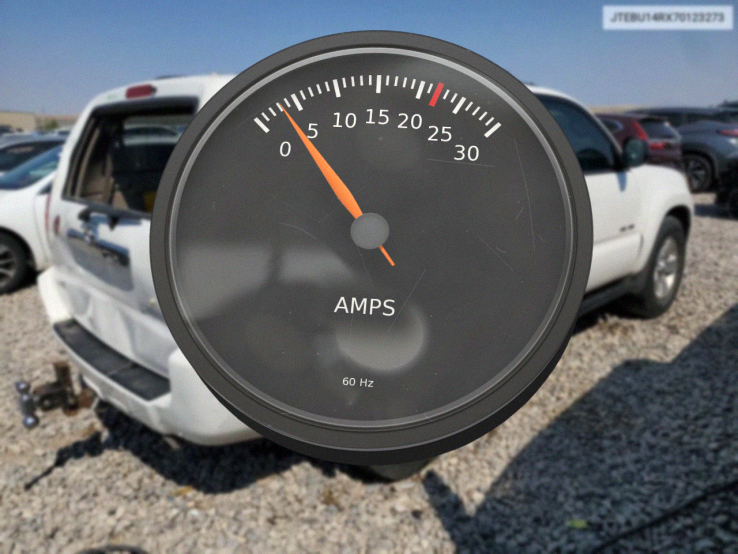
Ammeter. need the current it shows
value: 3 A
